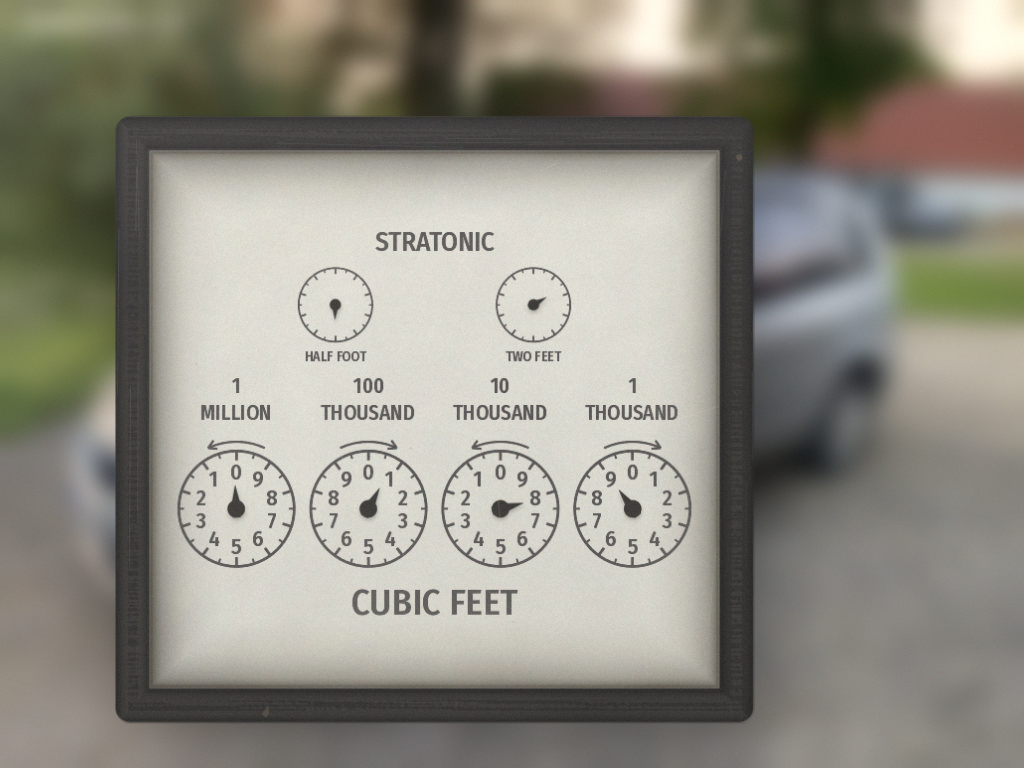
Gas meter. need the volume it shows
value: 7900 ft³
